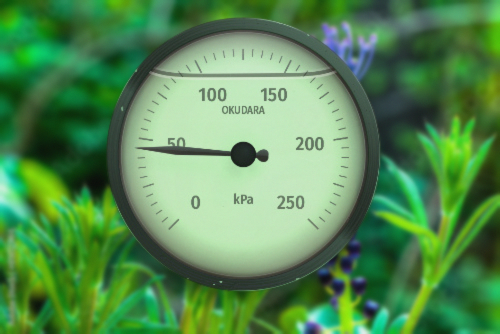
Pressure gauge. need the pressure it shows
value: 45 kPa
